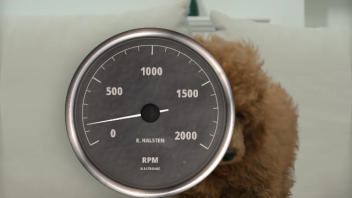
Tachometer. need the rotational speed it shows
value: 150 rpm
